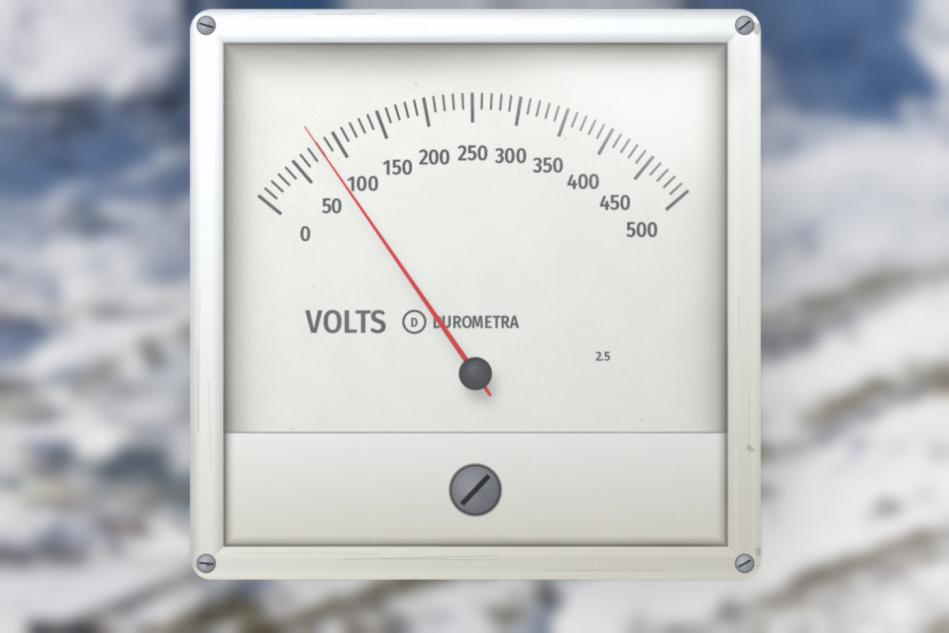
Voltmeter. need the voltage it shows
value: 80 V
